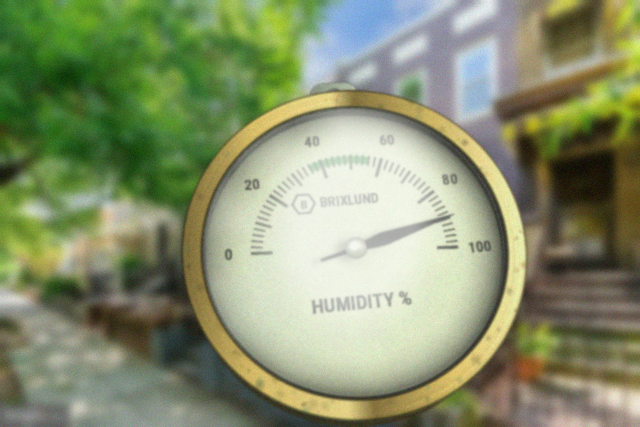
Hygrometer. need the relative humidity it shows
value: 90 %
